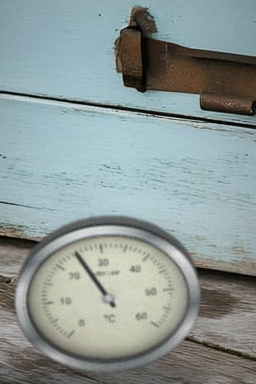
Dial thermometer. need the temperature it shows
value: 25 °C
